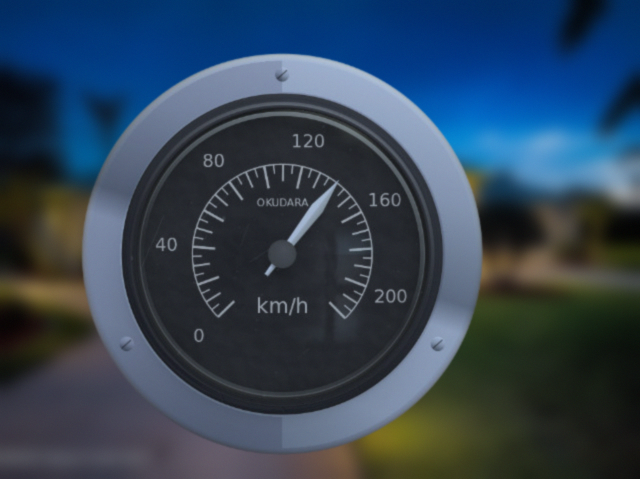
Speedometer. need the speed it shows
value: 140 km/h
